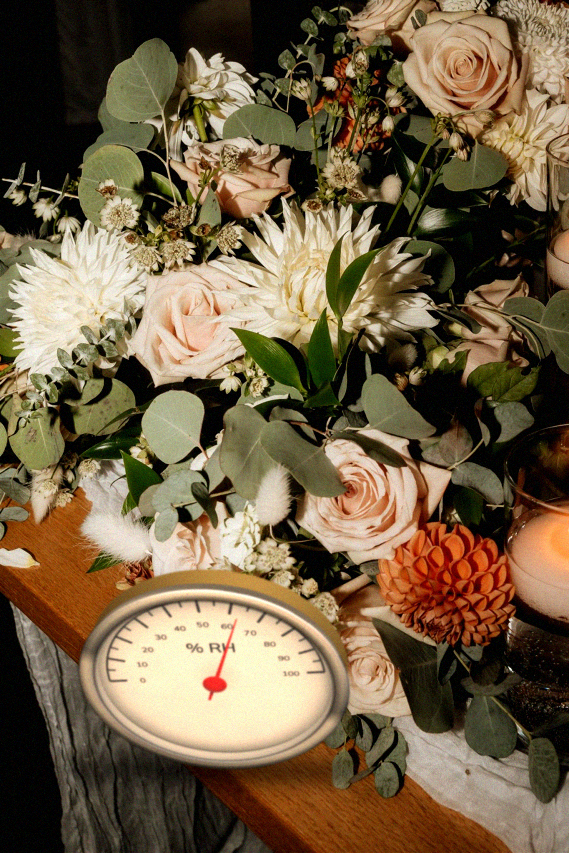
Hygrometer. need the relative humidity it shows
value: 62.5 %
